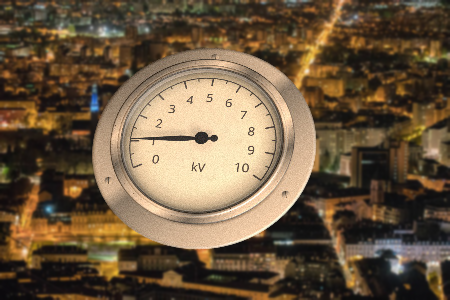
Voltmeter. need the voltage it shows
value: 1 kV
